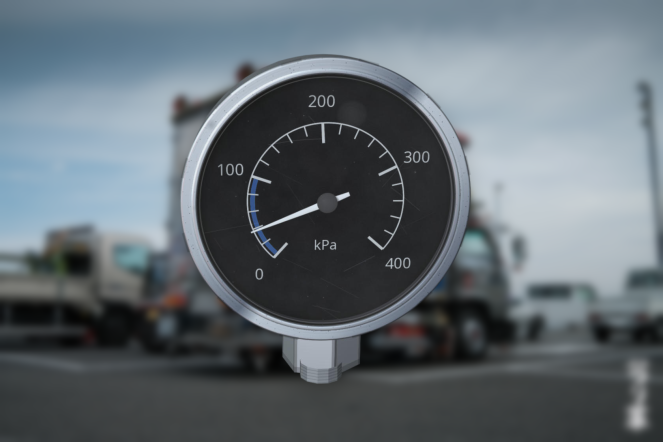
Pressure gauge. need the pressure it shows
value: 40 kPa
